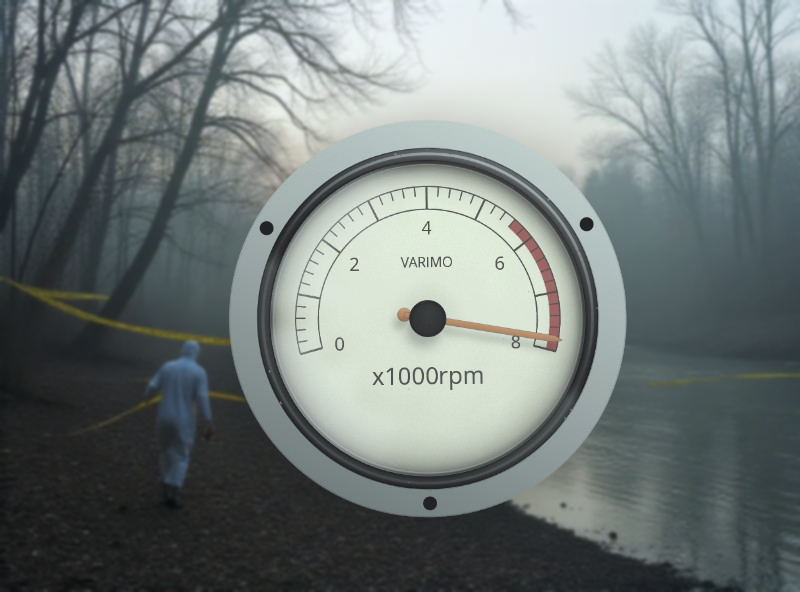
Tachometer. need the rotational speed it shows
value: 7800 rpm
